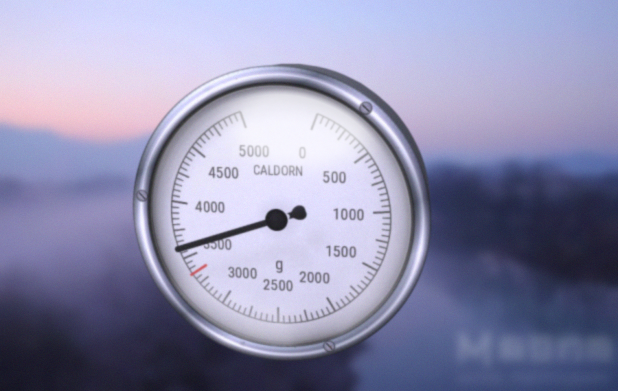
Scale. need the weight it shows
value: 3600 g
